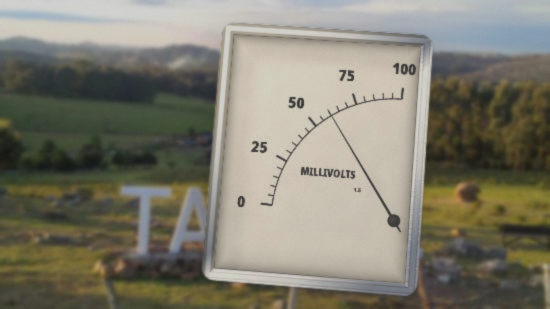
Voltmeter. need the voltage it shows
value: 60 mV
